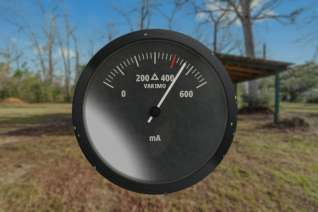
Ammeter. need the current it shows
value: 460 mA
